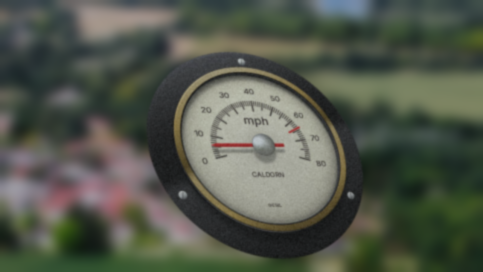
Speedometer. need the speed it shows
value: 5 mph
